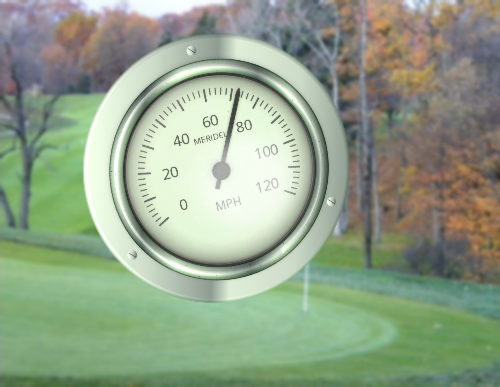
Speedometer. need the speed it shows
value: 72 mph
